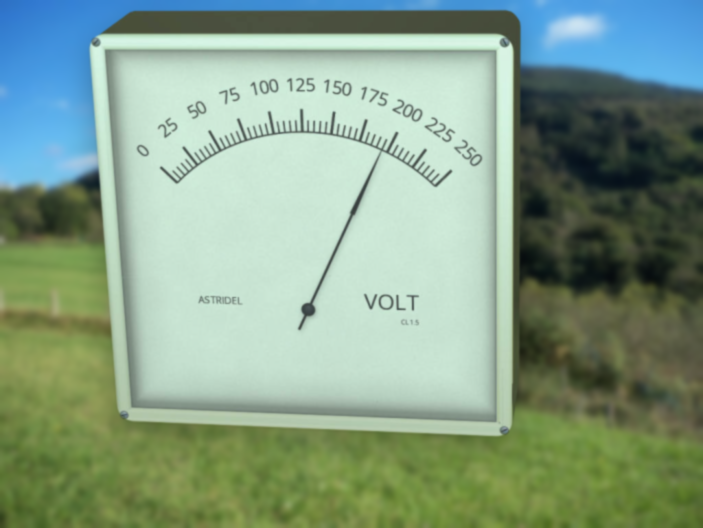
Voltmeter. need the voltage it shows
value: 195 V
